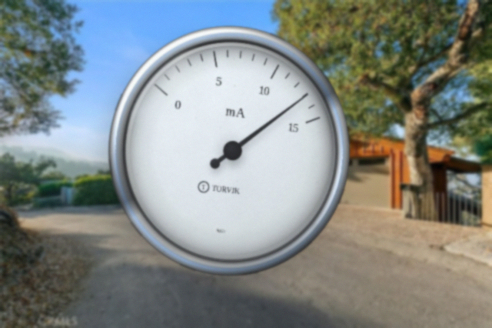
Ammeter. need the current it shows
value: 13 mA
